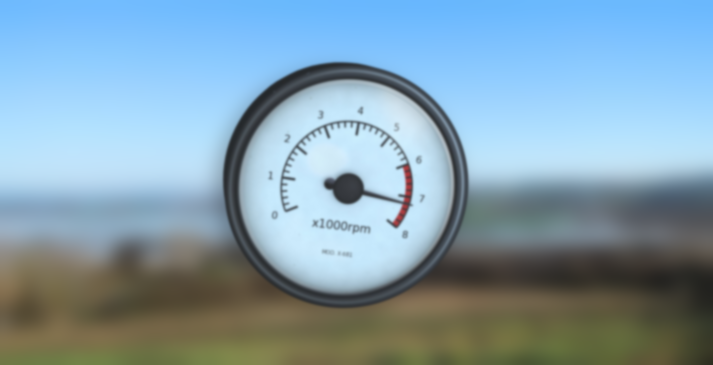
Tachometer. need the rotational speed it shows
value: 7200 rpm
